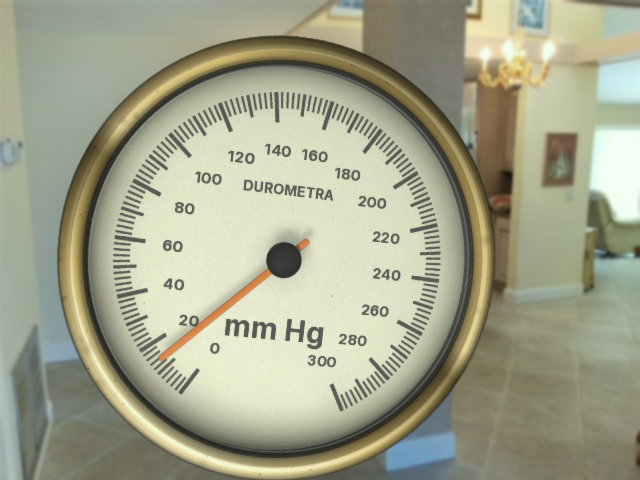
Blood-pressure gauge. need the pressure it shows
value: 14 mmHg
